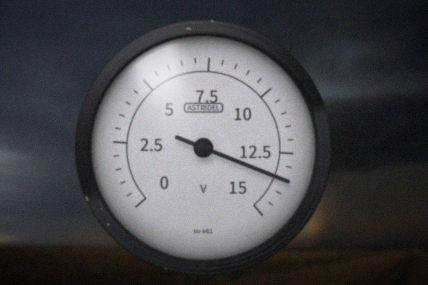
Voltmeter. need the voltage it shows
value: 13.5 V
